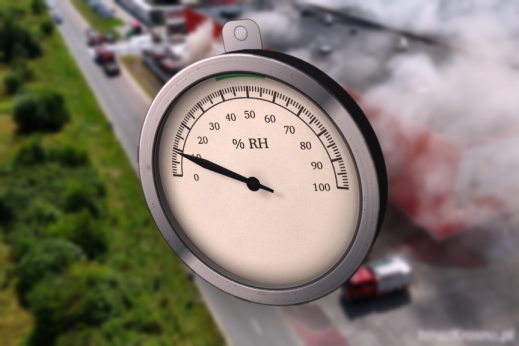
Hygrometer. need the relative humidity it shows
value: 10 %
